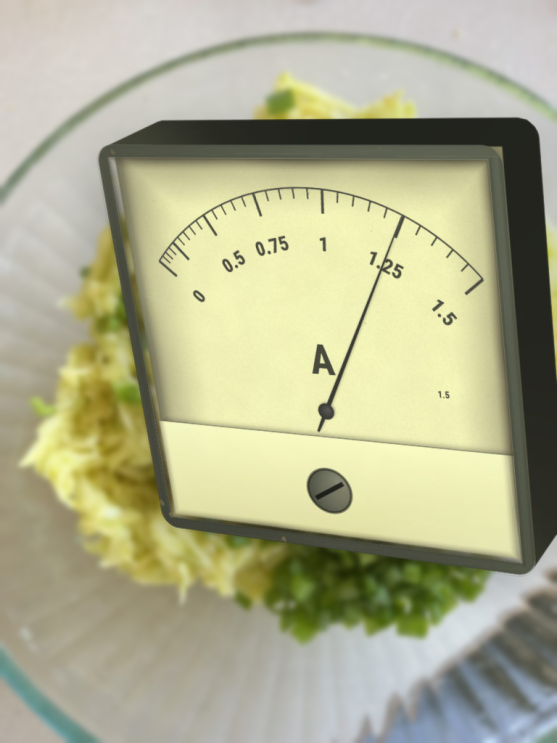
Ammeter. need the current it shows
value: 1.25 A
